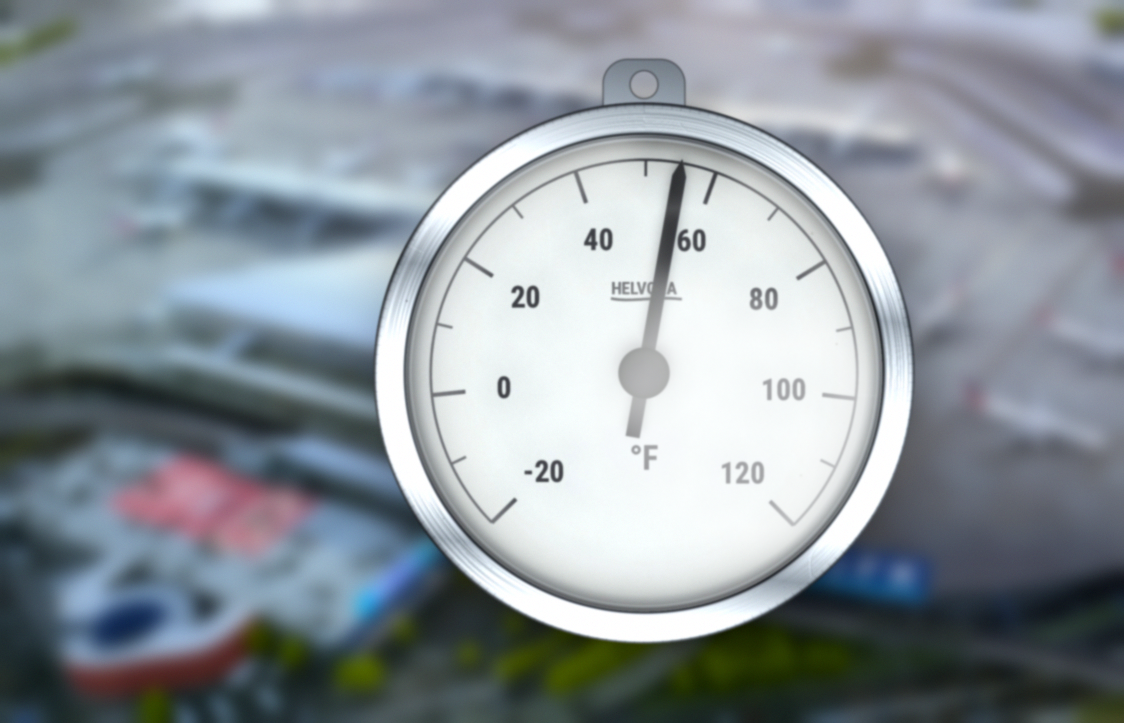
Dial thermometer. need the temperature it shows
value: 55 °F
